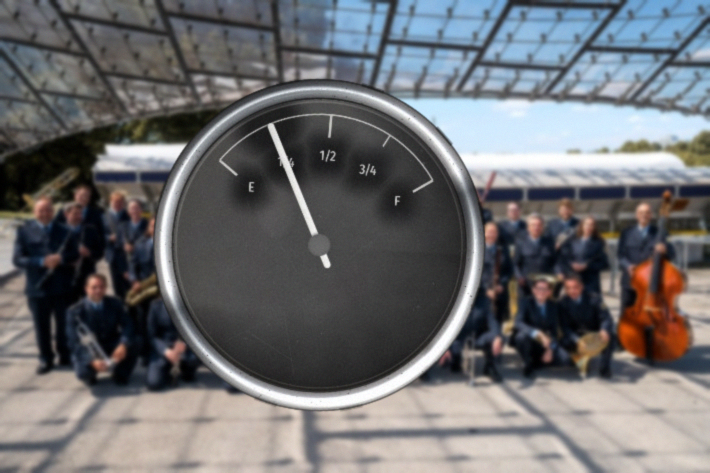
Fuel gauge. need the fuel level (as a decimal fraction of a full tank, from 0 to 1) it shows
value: 0.25
